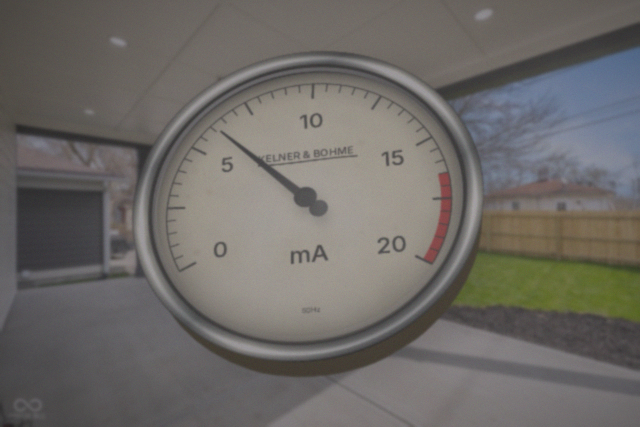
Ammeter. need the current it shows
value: 6 mA
